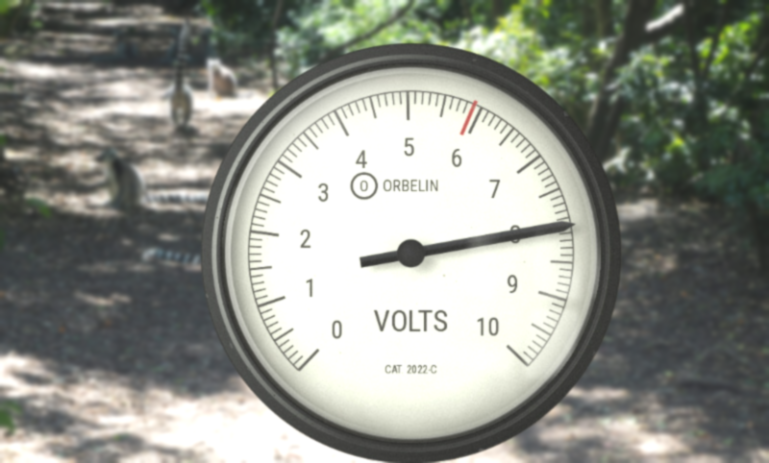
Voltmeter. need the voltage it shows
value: 8 V
